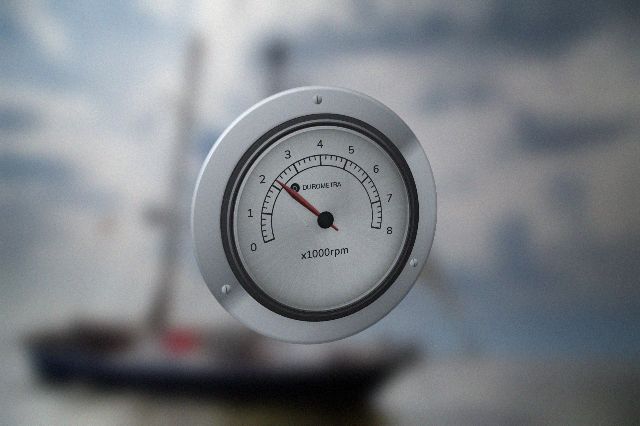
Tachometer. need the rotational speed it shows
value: 2200 rpm
